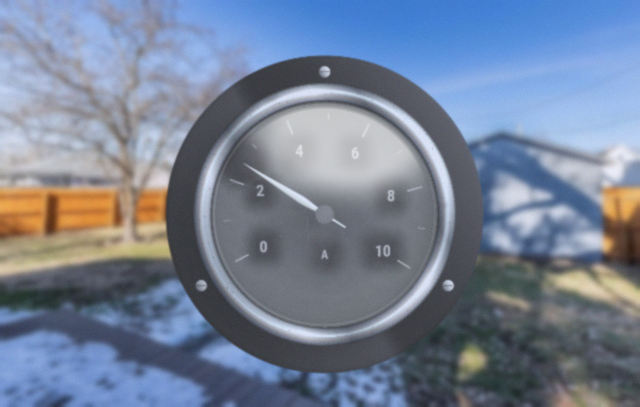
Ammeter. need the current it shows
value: 2.5 A
